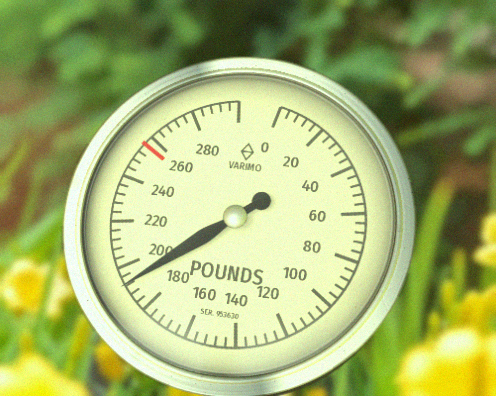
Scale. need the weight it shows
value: 192 lb
